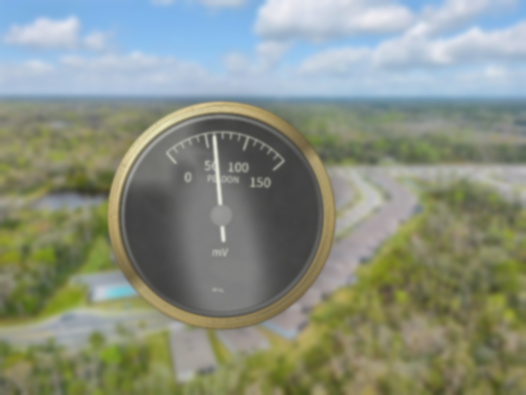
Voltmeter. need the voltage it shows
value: 60 mV
